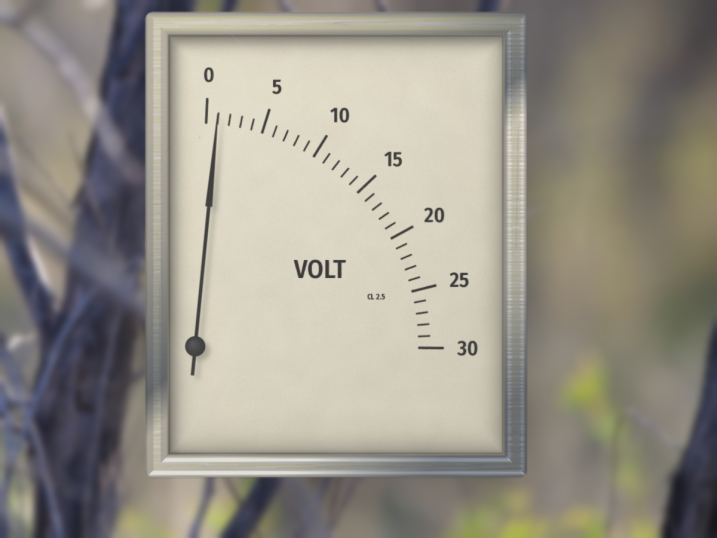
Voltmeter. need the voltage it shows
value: 1 V
